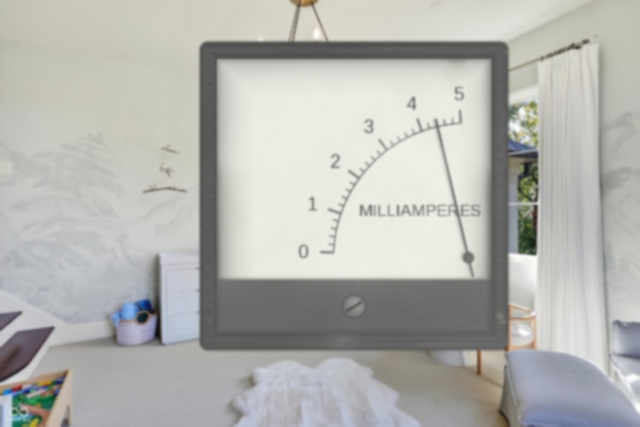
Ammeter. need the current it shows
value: 4.4 mA
